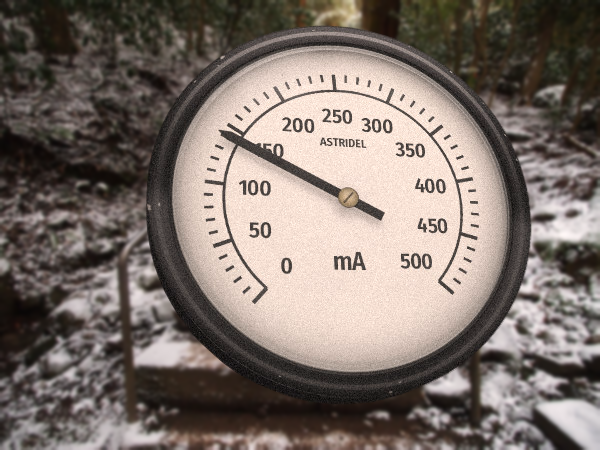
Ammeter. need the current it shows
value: 140 mA
